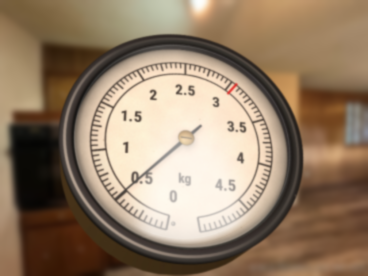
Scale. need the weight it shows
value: 0.5 kg
